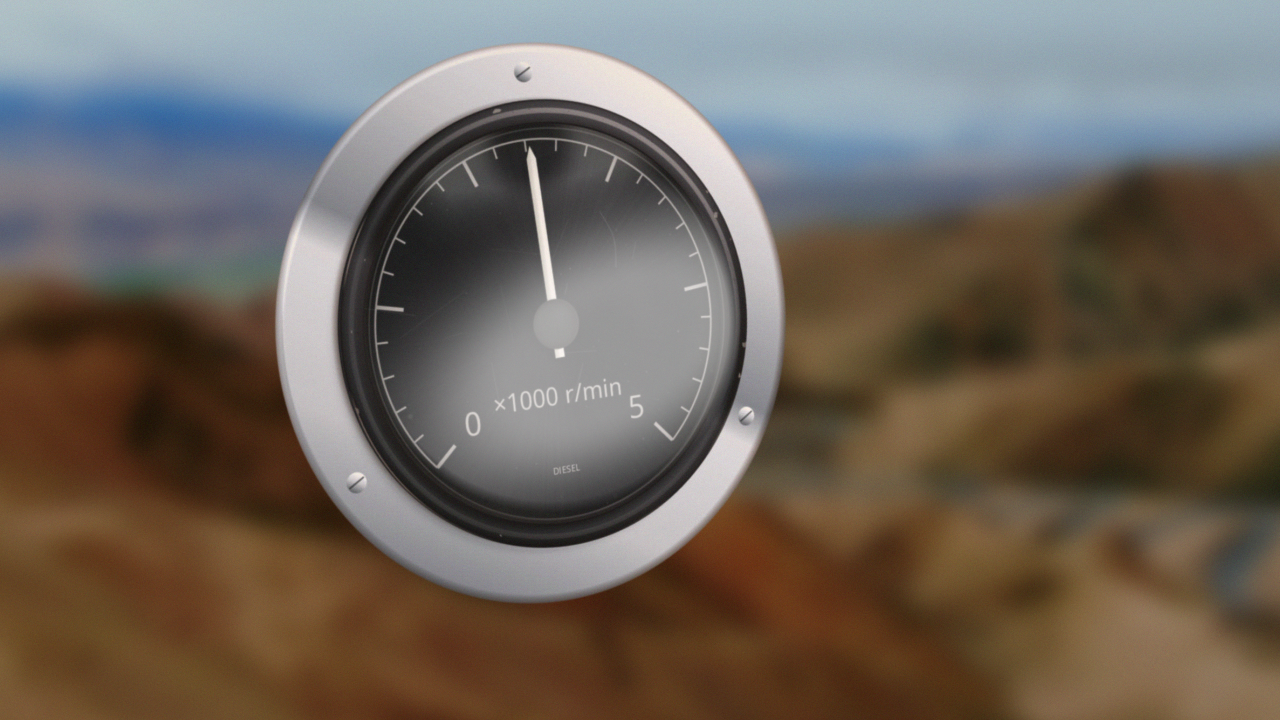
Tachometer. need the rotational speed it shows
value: 2400 rpm
